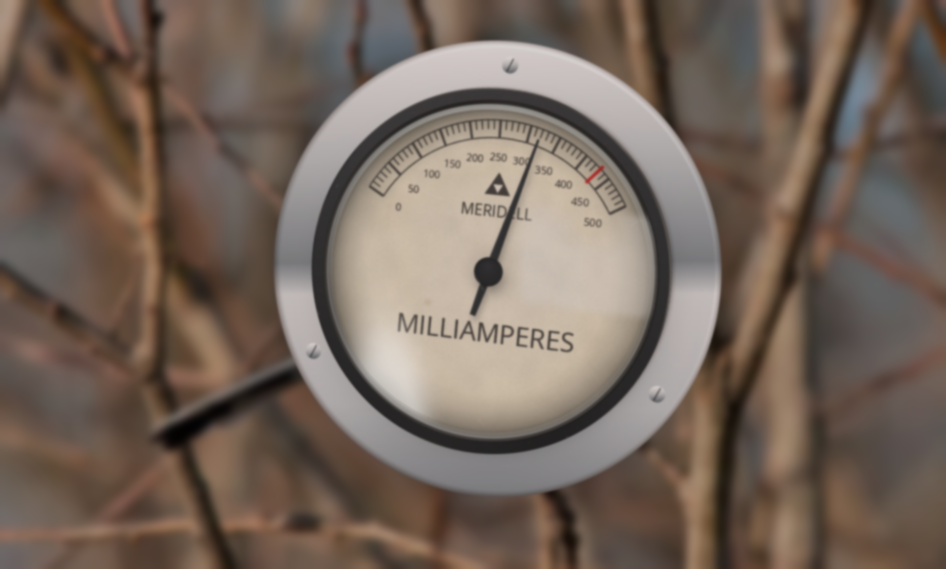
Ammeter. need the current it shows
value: 320 mA
